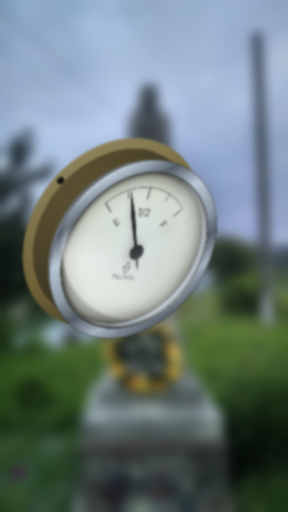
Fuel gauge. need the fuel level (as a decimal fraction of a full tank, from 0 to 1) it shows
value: 0.25
